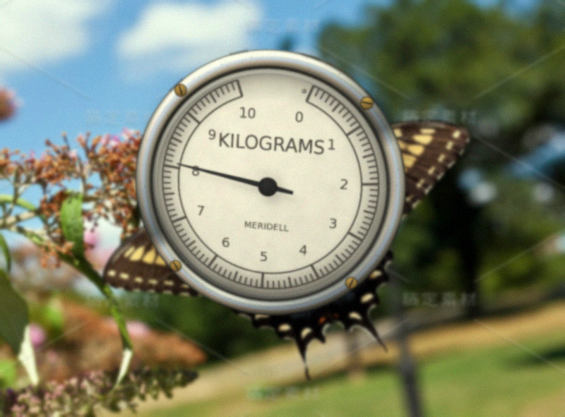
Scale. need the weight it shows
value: 8.1 kg
